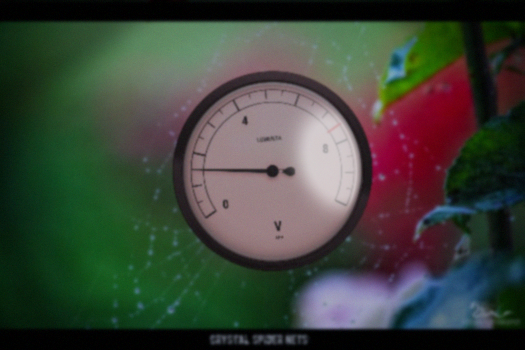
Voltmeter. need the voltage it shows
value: 1.5 V
